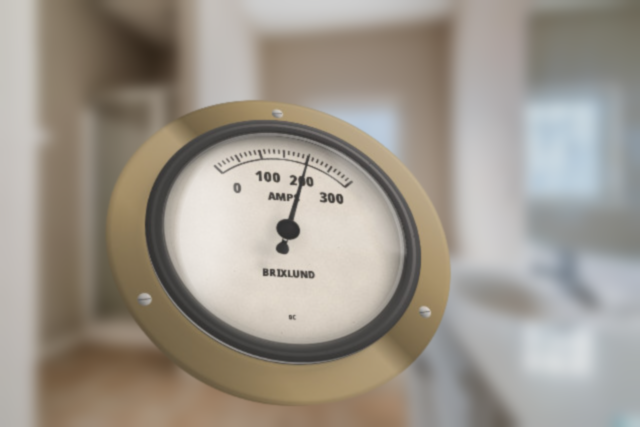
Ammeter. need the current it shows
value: 200 A
